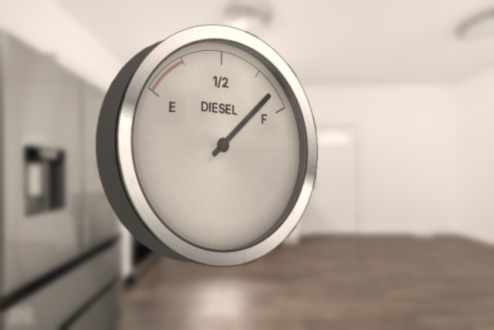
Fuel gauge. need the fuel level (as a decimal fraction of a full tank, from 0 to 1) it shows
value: 0.875
